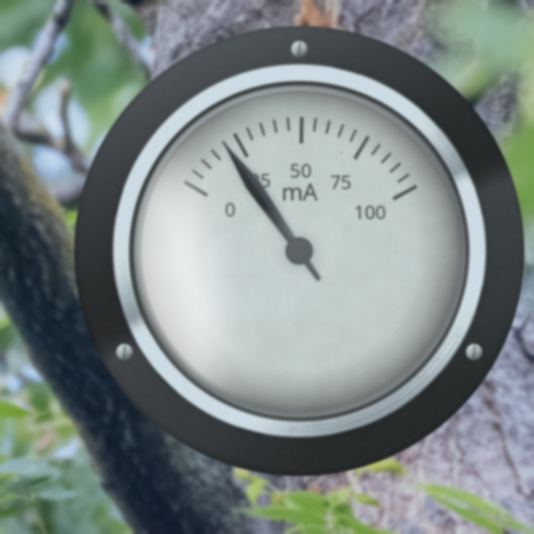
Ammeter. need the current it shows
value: 20 mA
